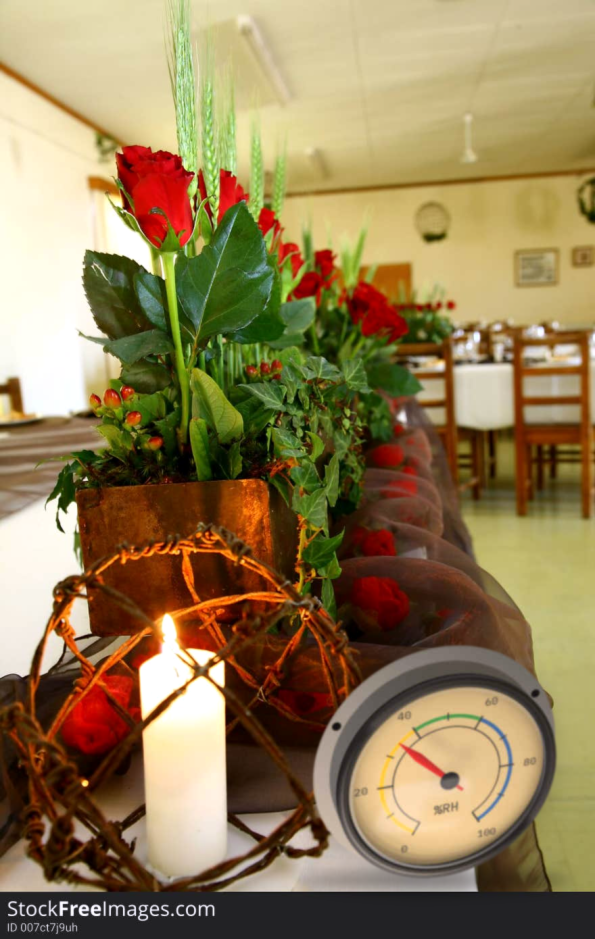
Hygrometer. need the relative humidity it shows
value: 35 %
